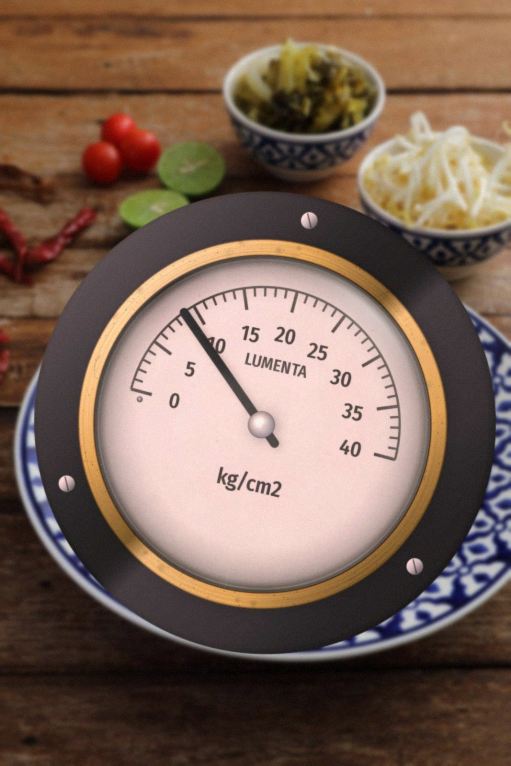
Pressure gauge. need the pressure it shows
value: 9 kg/cm²
